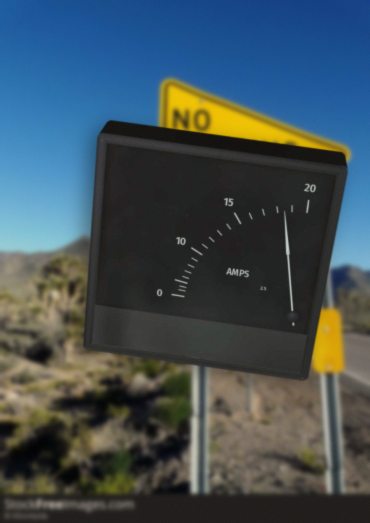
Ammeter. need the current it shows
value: 18.5 A
